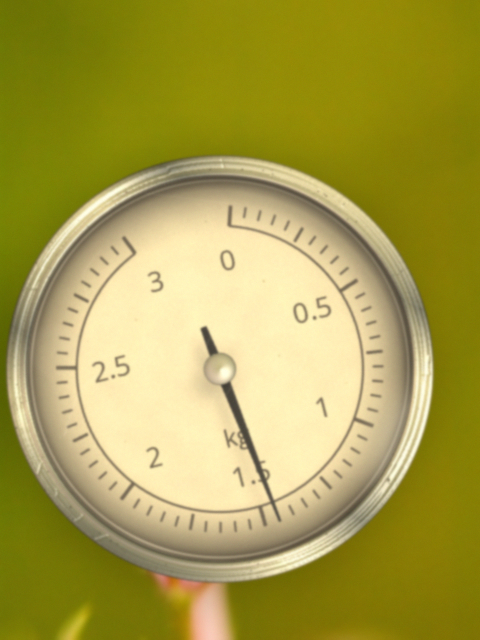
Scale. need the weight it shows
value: 1.45 kg
